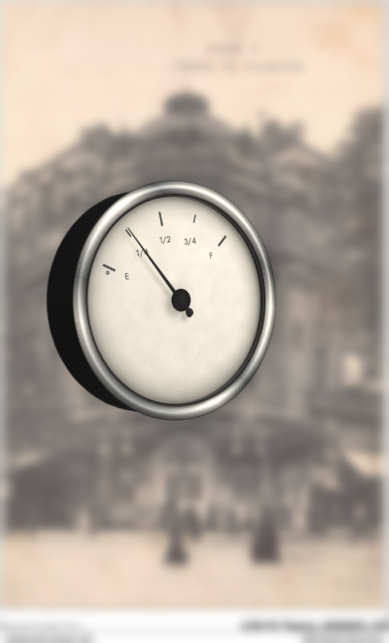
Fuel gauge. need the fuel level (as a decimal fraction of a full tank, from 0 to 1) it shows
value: 0.25
